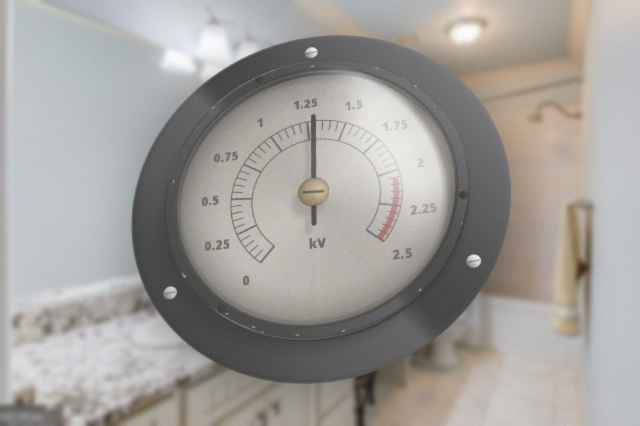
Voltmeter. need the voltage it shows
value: 1.3 kV
